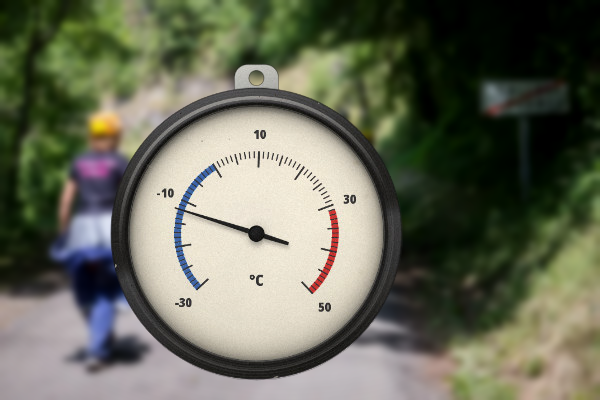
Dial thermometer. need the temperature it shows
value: -12 °C
